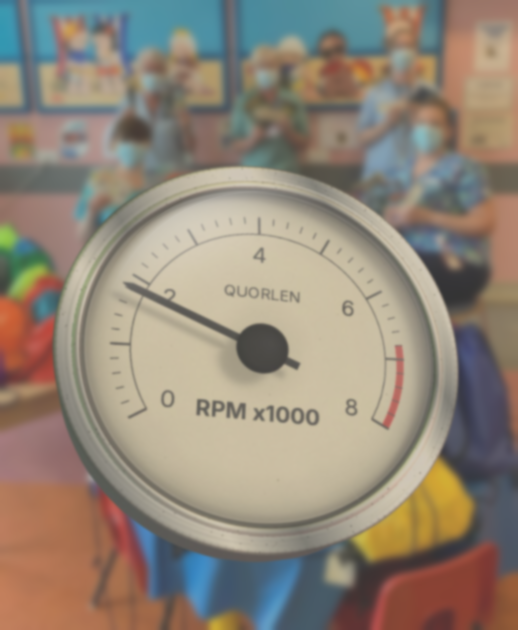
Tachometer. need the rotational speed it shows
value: 1800 rpm
